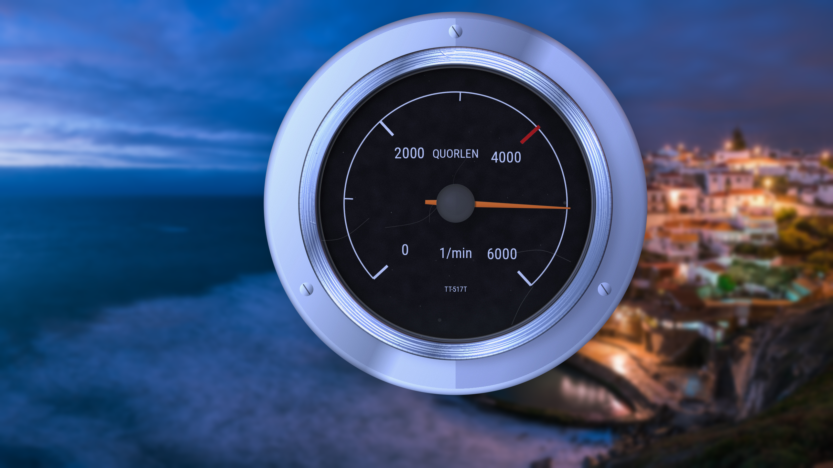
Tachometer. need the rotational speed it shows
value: 5000 rpm
